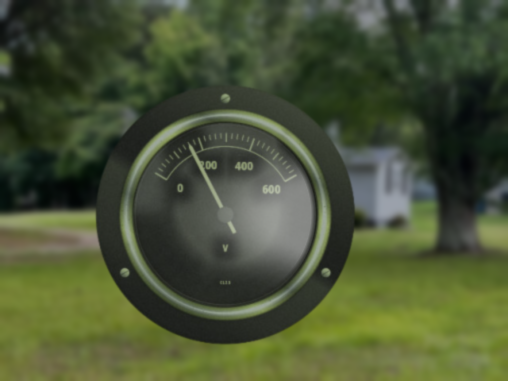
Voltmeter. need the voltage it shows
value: 160 V
